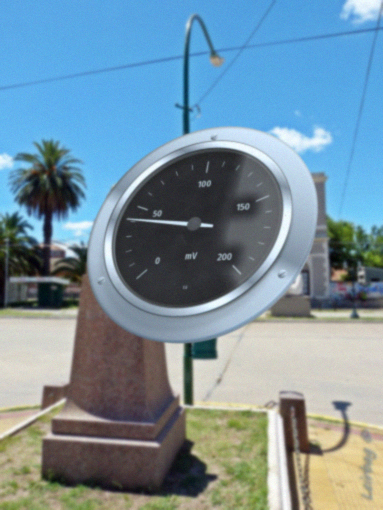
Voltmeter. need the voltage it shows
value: 40 mV
